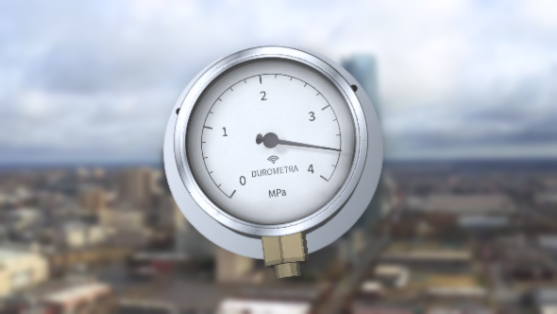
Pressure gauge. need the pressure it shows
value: 3.6 MPa
